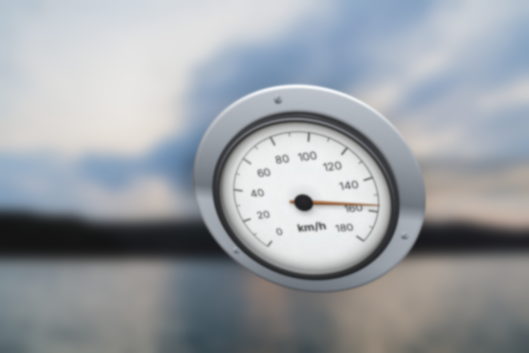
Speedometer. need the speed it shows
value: 155 km/h
